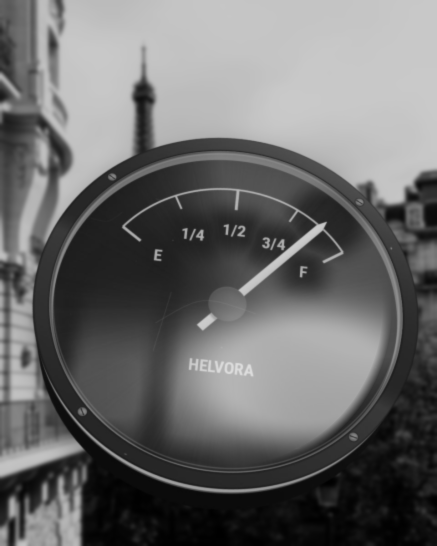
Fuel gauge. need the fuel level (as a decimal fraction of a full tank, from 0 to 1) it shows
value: 0.875
